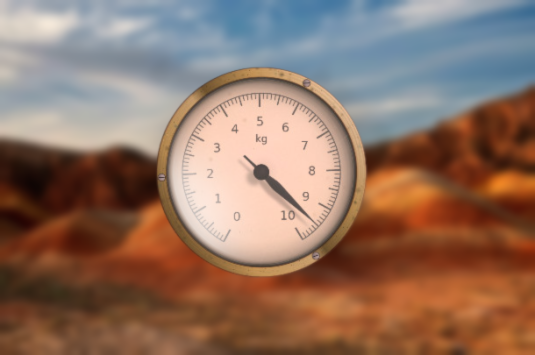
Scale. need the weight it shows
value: 9.5 kg
